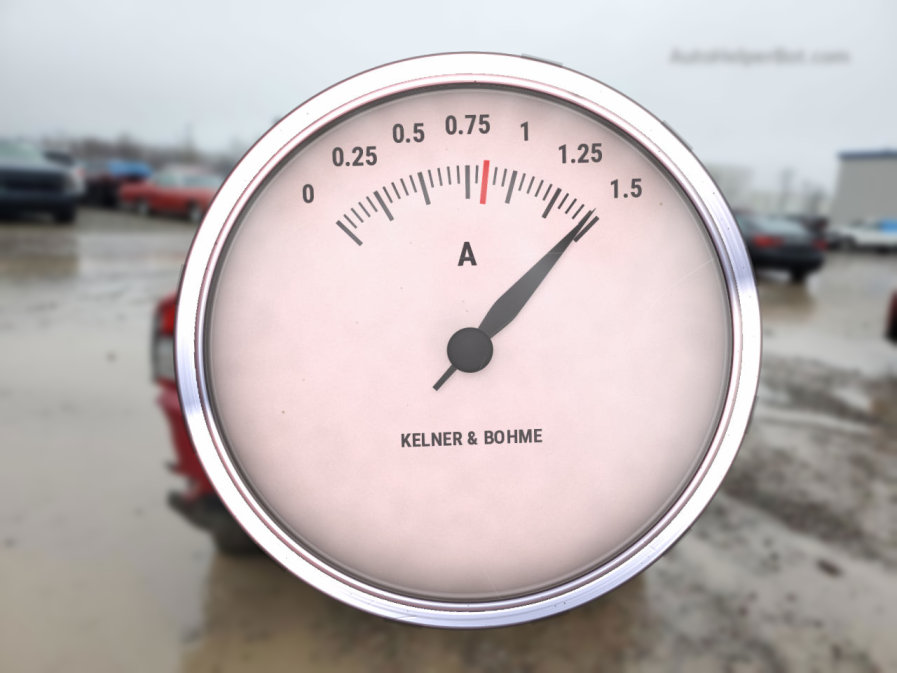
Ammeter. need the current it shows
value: 1.45 A
